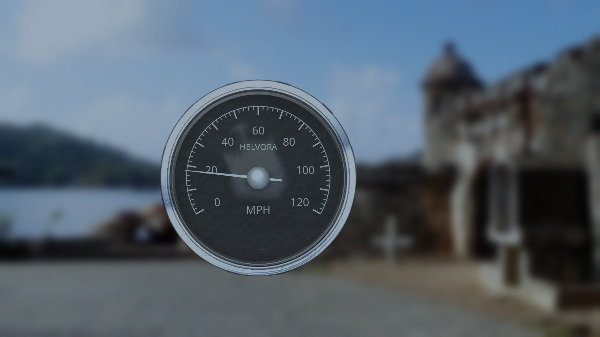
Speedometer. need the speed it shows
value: 18 mph
